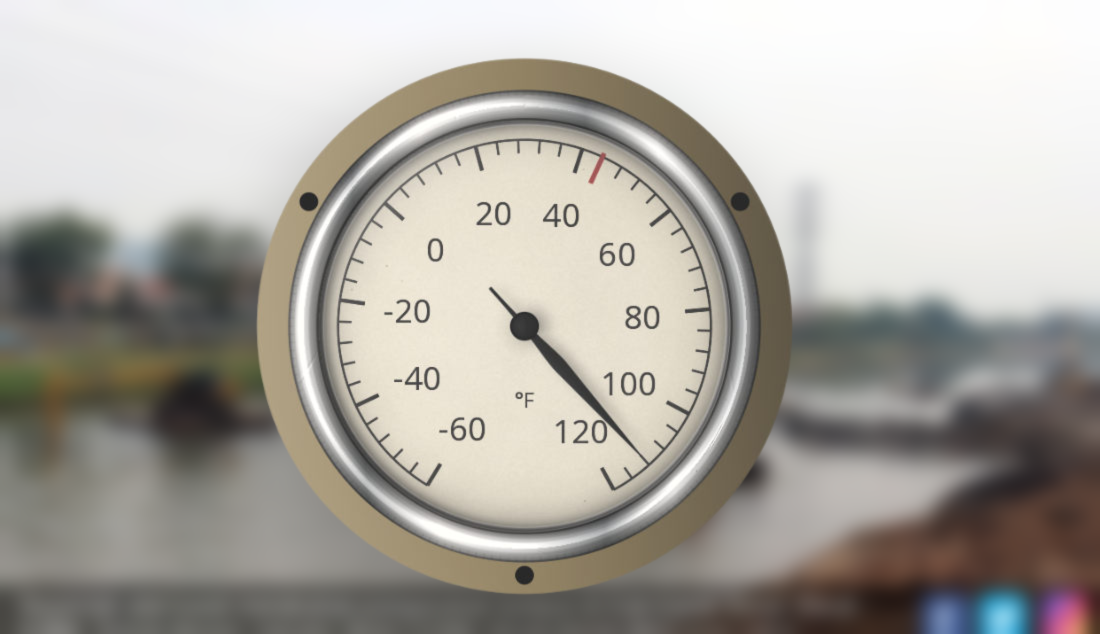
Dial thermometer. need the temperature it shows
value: 112 °F
